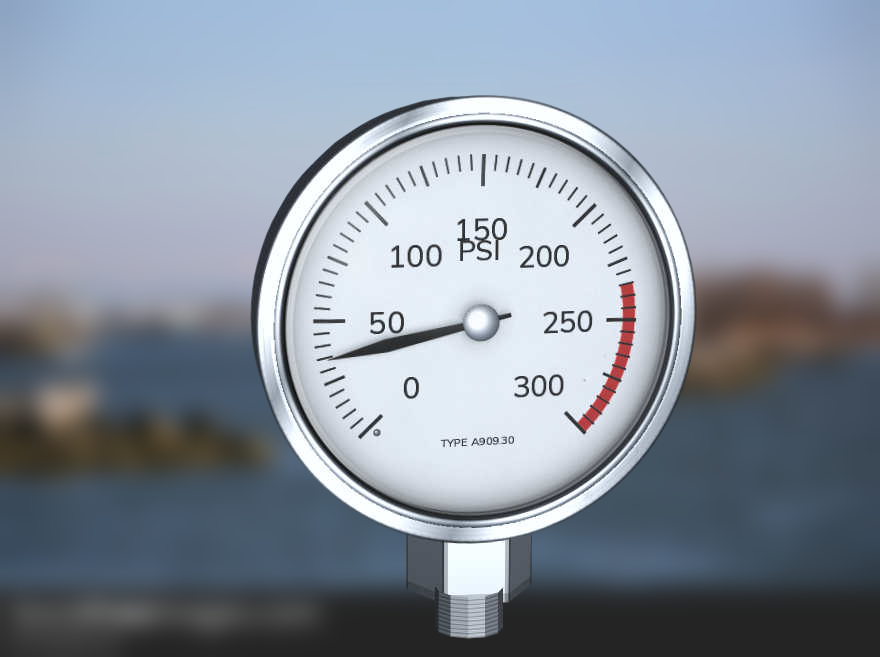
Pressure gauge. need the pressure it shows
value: 35 psi
